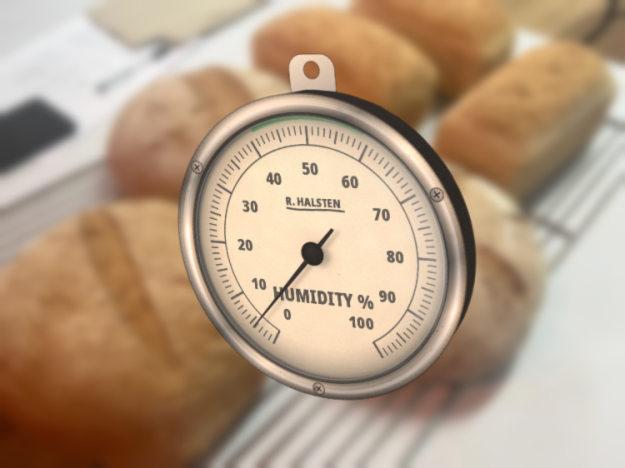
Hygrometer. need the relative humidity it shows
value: 4 %
